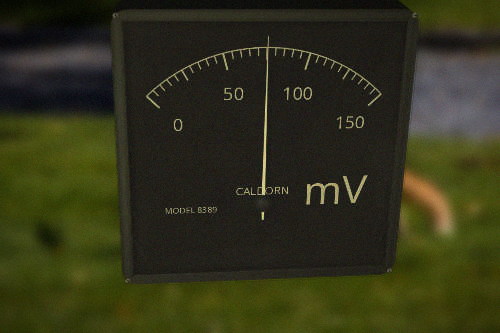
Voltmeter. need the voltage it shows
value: 75 mV
